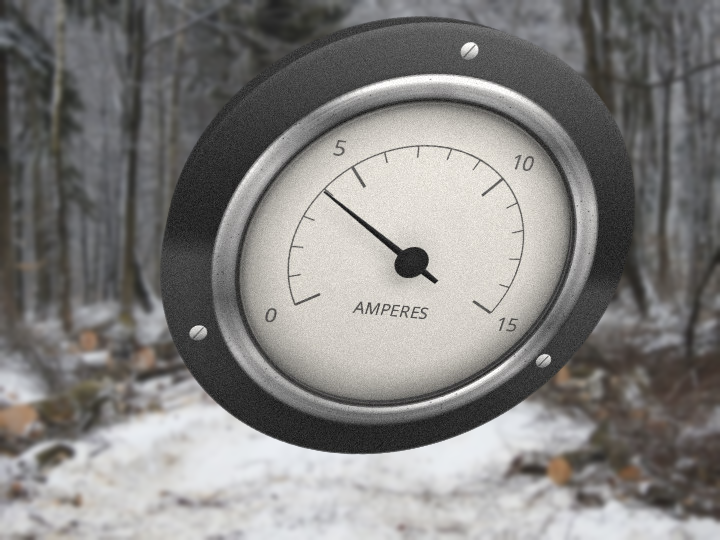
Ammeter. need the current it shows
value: 4 A
